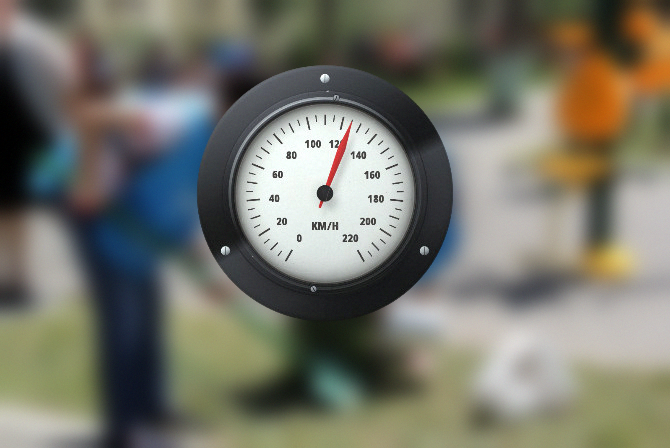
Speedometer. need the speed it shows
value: 125 km/h
